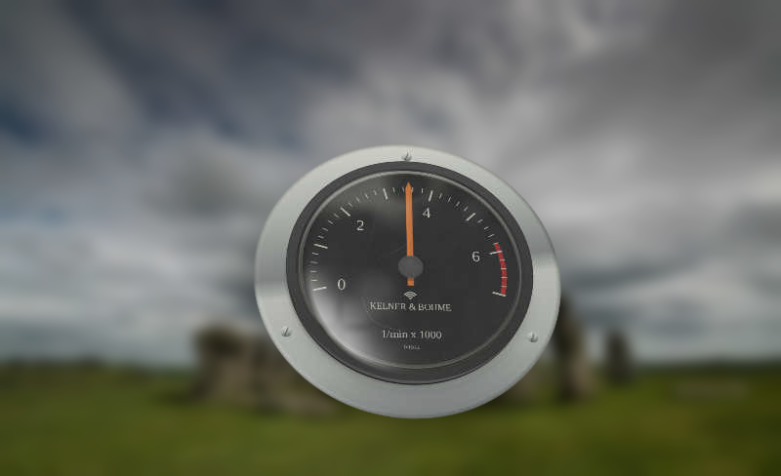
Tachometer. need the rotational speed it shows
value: 3500 rpm
